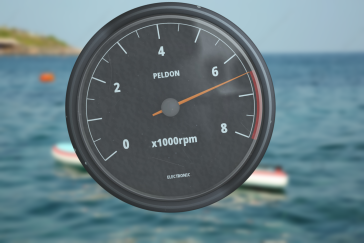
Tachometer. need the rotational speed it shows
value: 6500 rpm
